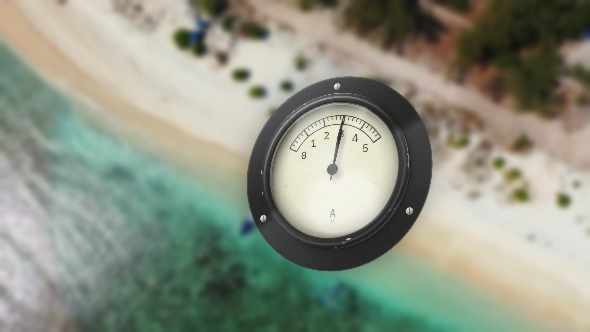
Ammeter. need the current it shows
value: 3 A
